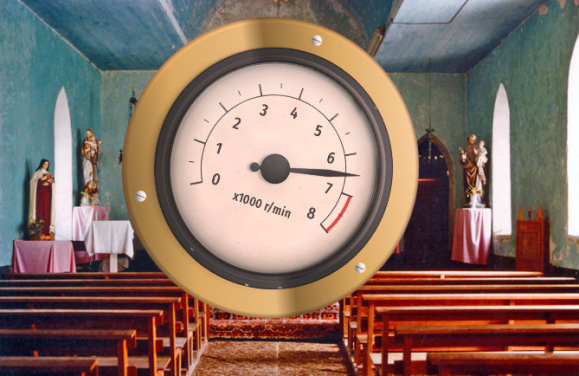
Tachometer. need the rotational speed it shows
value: 6500 rpm
